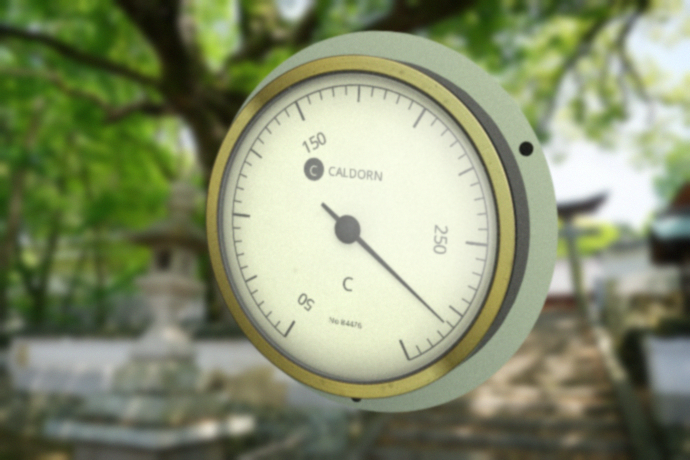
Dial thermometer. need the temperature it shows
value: 280 °C
